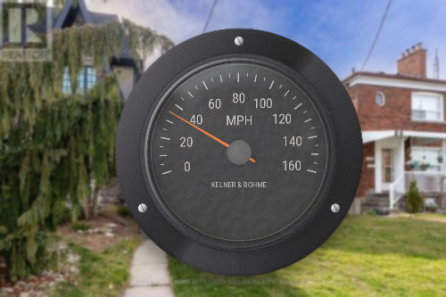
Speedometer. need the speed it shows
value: 35 mph
